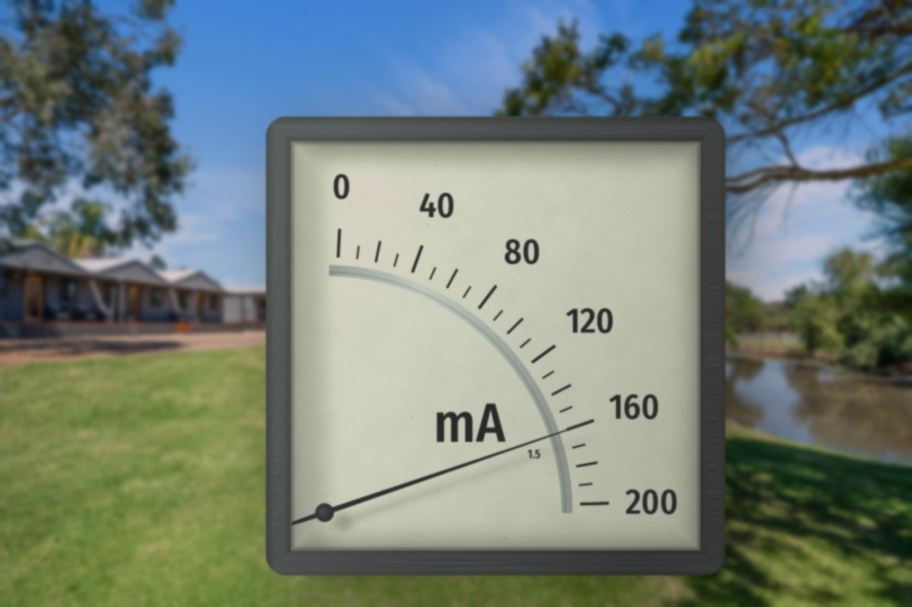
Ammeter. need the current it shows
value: 160 mA
